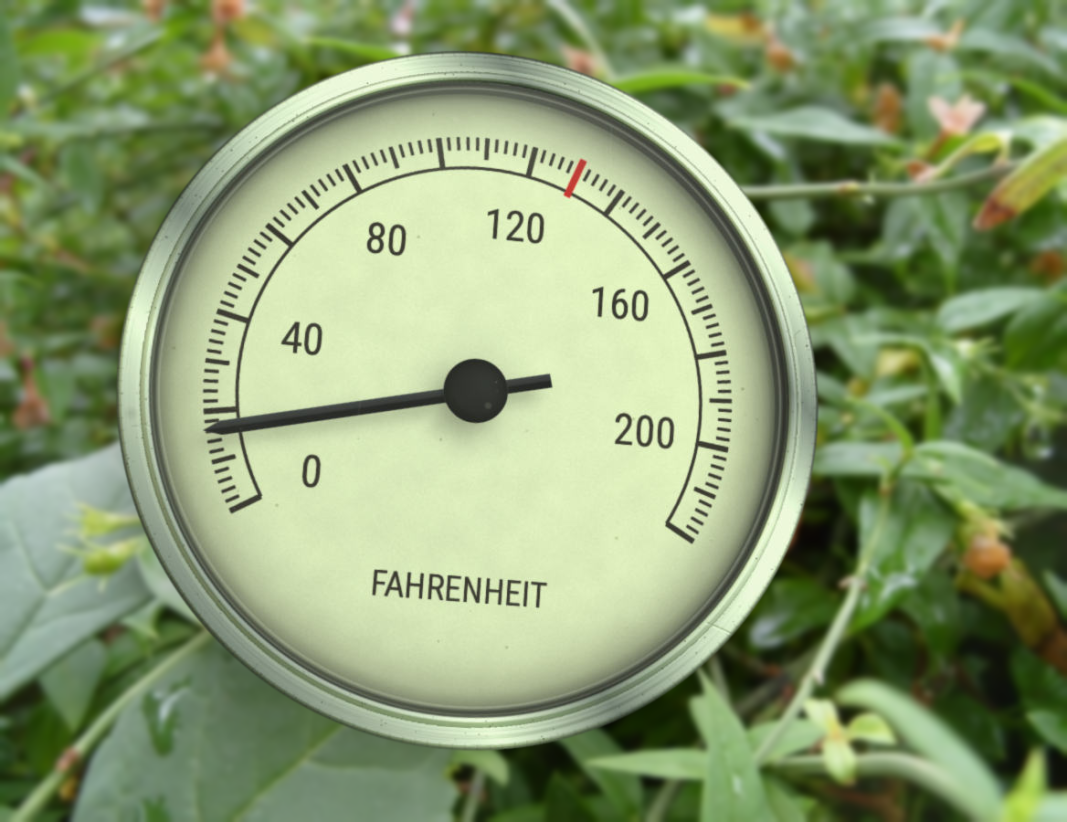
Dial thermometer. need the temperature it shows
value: 16 °F
